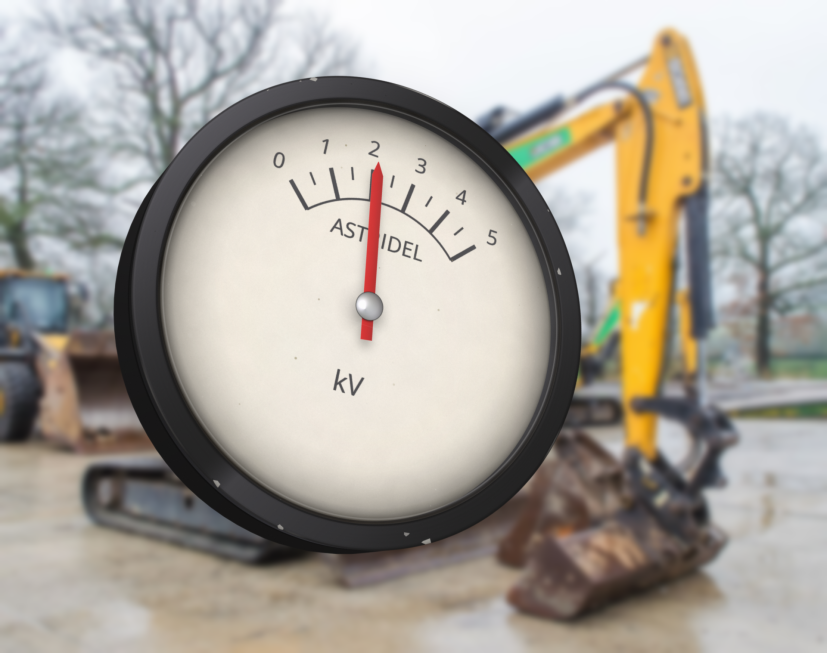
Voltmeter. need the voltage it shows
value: 2 kV
